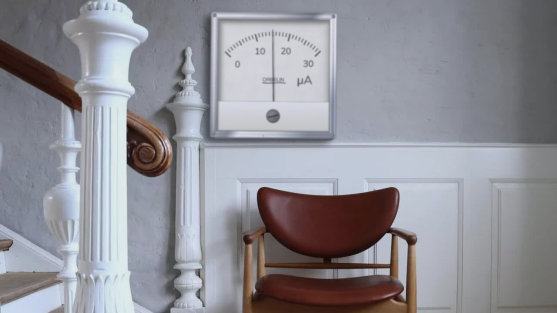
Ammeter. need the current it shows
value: 15 µA
